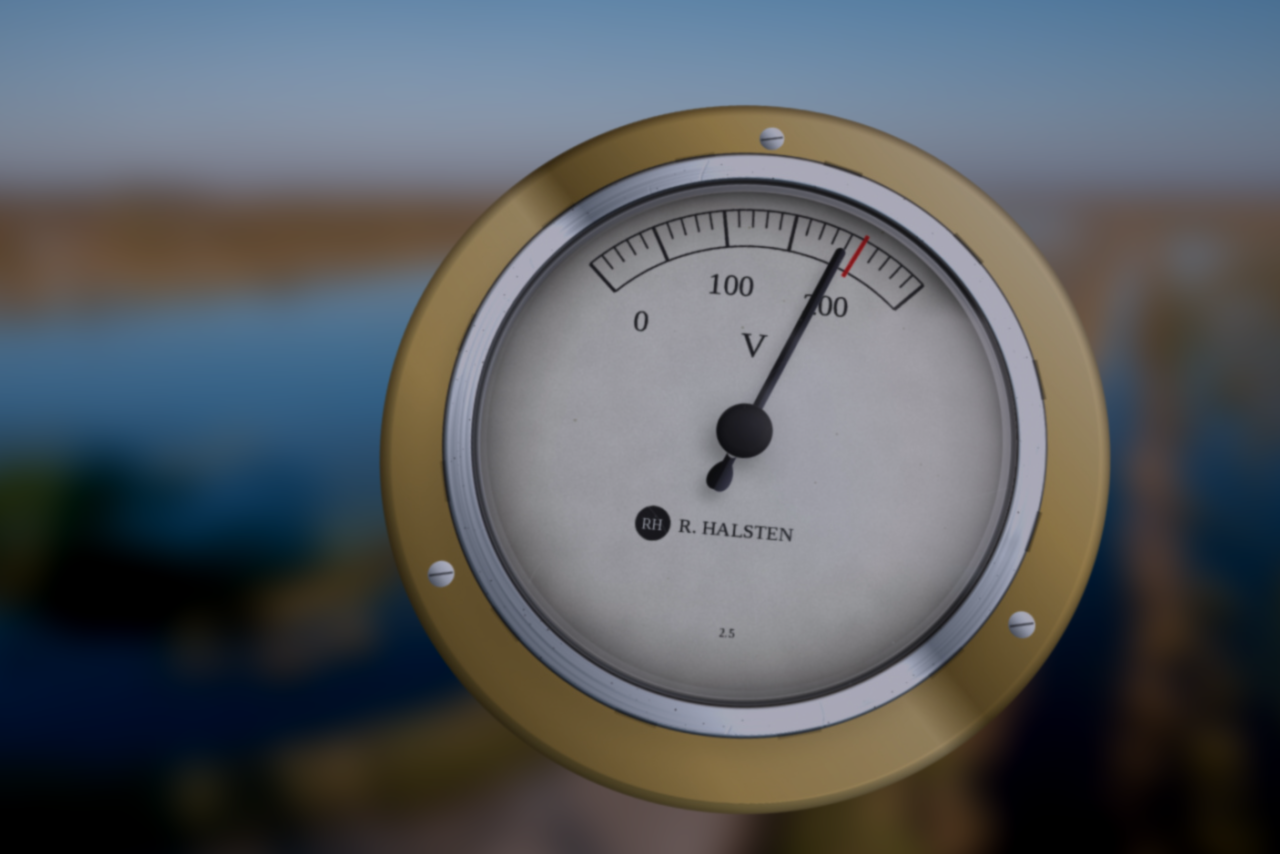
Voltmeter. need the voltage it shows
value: 190 V
